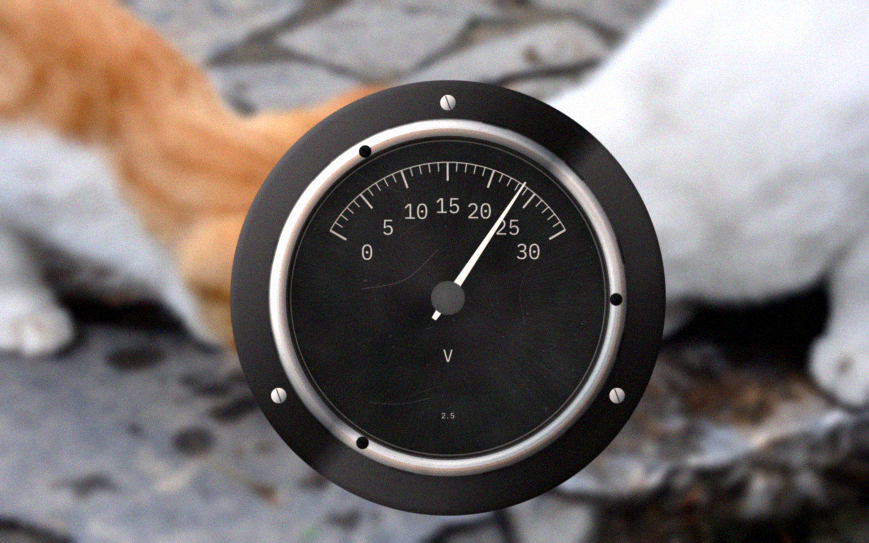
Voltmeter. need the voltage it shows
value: 23.5 V
